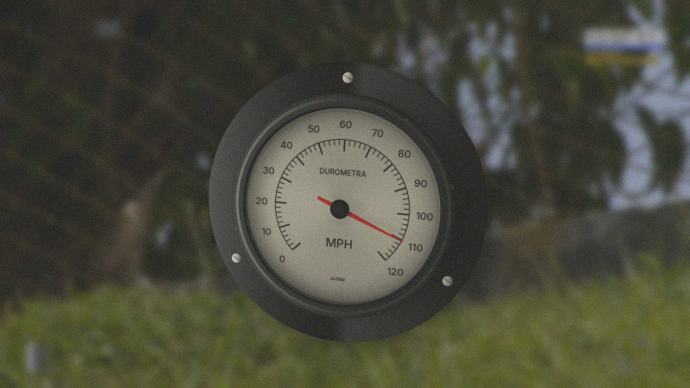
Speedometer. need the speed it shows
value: 110 mph
